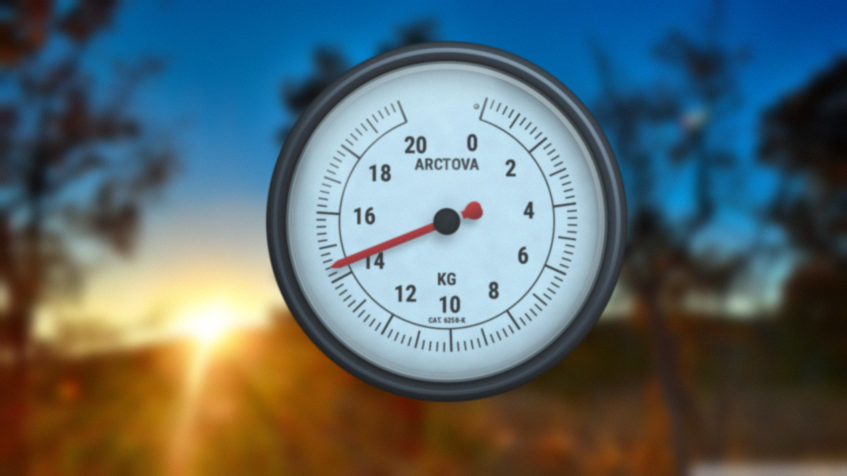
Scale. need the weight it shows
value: 14.4 kg
